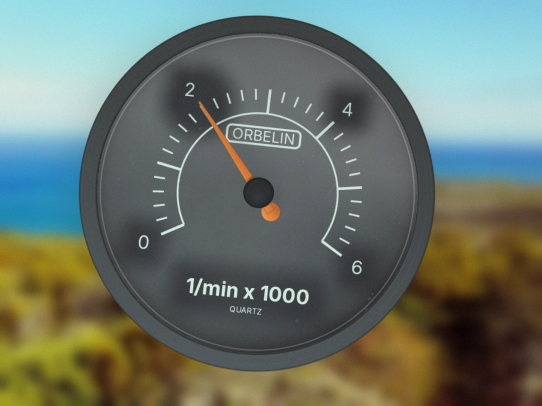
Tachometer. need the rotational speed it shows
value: 2000 rpm
